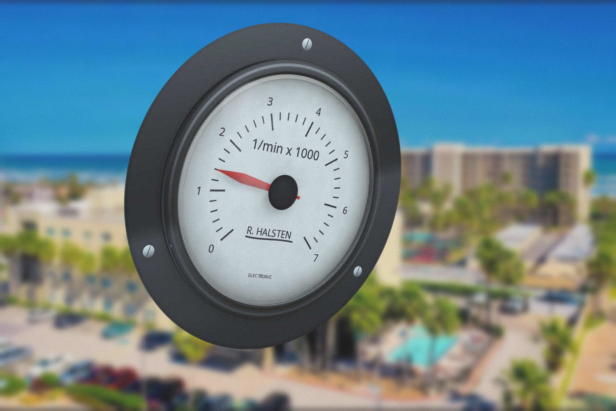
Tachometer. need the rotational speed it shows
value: 1400 rpm
